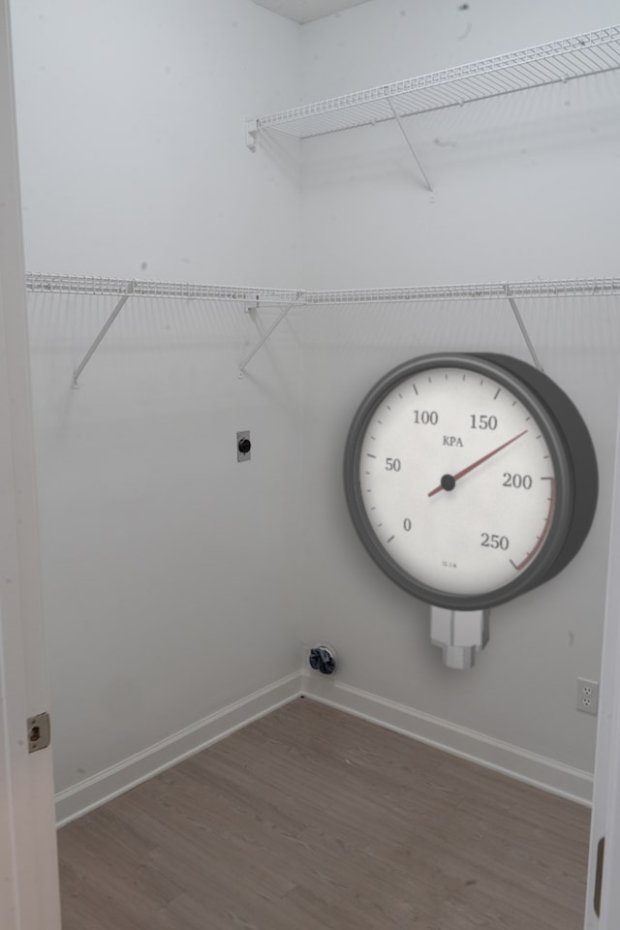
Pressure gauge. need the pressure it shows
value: 175 kPa
